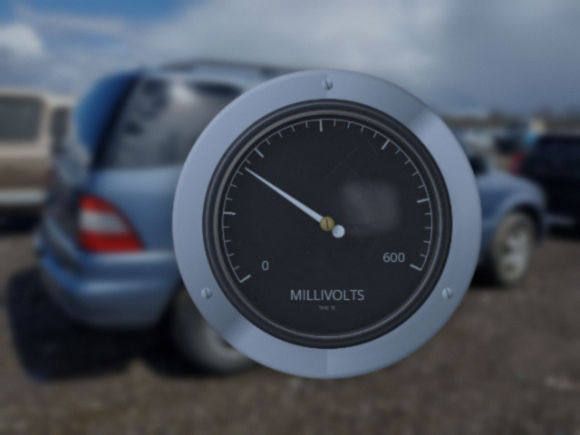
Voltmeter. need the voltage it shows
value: 170 mV
